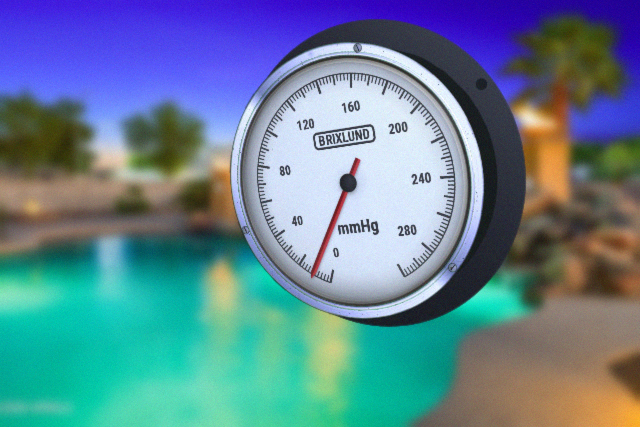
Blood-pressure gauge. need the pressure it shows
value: 10 mmHg
